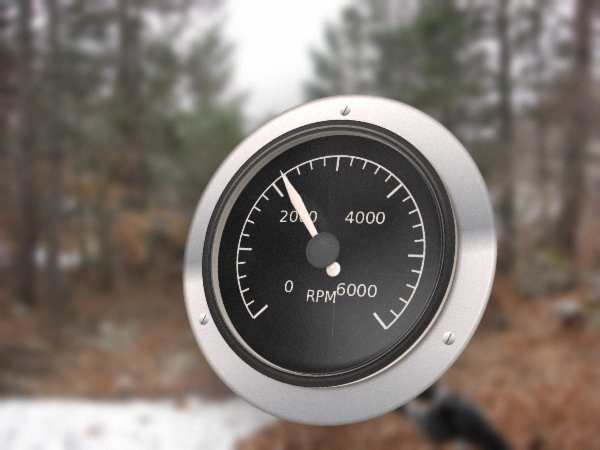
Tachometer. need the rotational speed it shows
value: 2200 rpm
